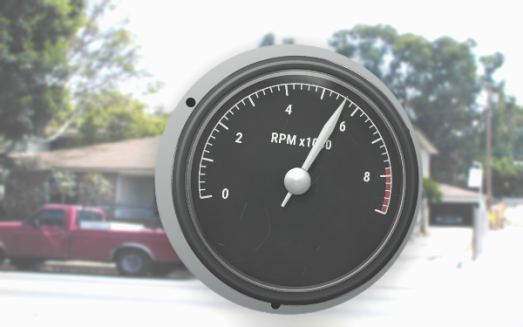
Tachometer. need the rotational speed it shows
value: 5600 rpm
